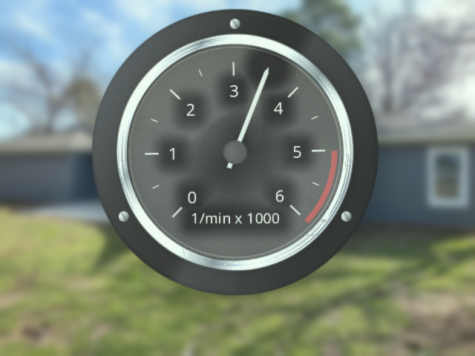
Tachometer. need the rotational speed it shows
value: 3500 rpm
